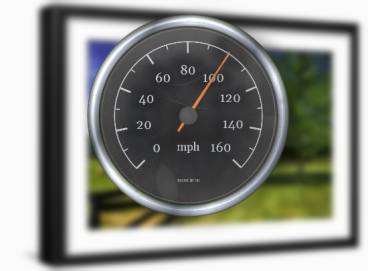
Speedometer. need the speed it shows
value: 100 mph
